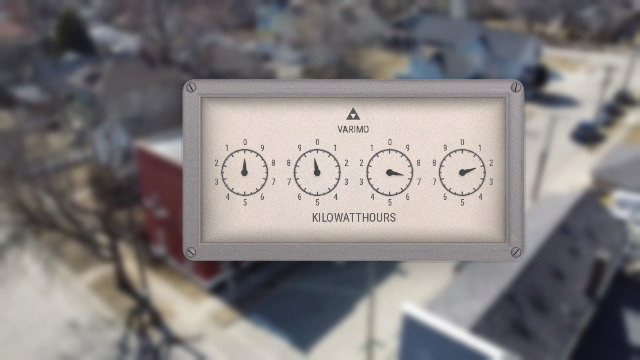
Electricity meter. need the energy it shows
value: 9972 kWh
